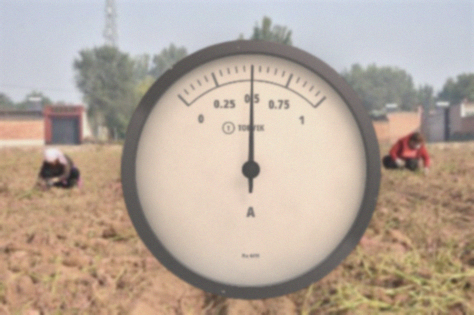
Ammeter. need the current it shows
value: 0.5 A
